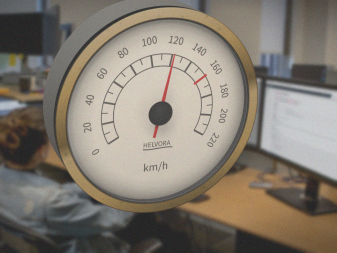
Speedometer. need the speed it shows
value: 120 km/h
